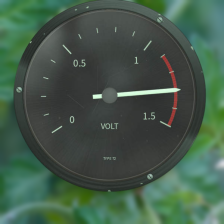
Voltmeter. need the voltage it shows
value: 1.3 V
